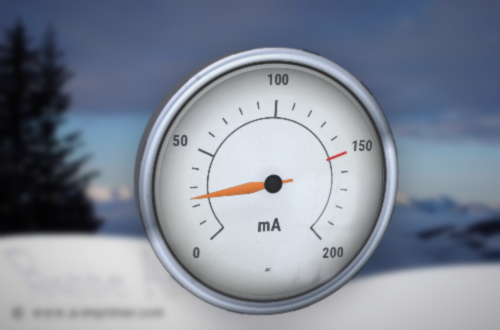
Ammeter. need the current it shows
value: 25 mA
